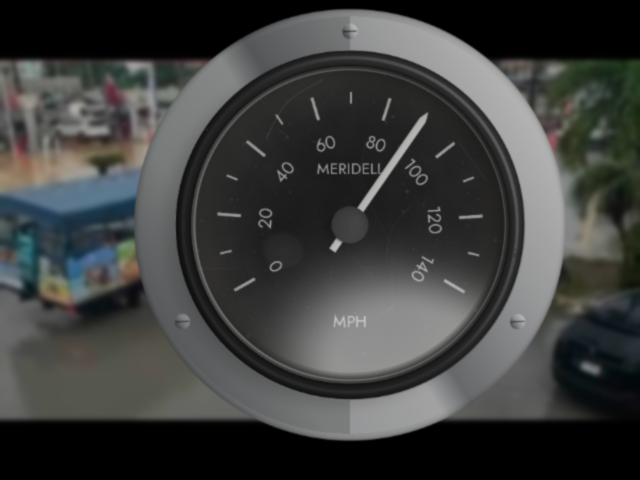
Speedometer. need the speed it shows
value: 90 mph
